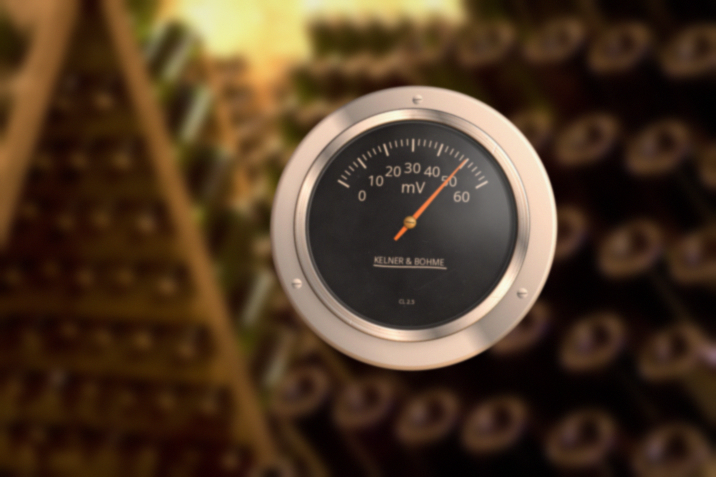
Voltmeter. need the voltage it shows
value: 50 mV
